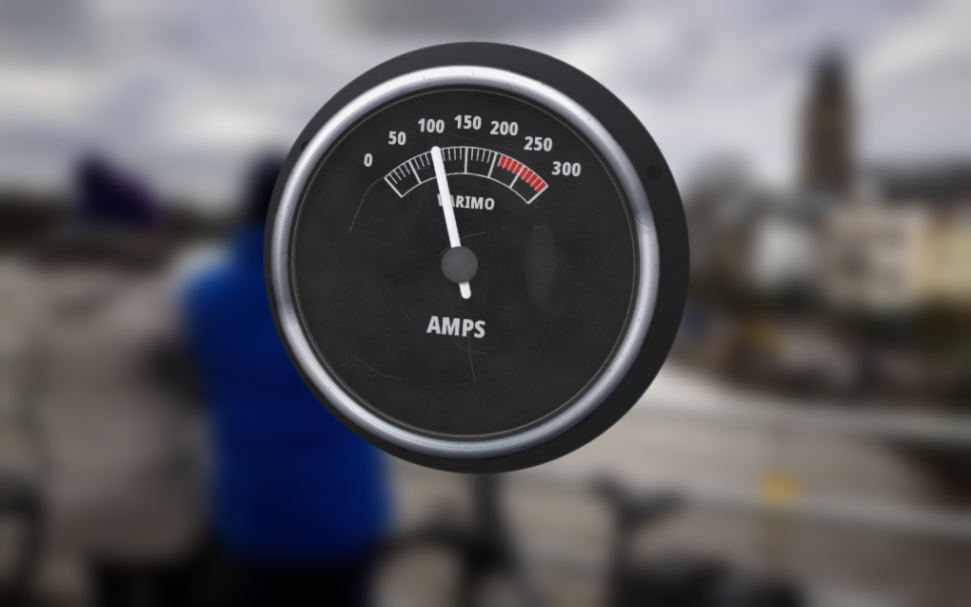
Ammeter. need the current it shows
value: 100 A
